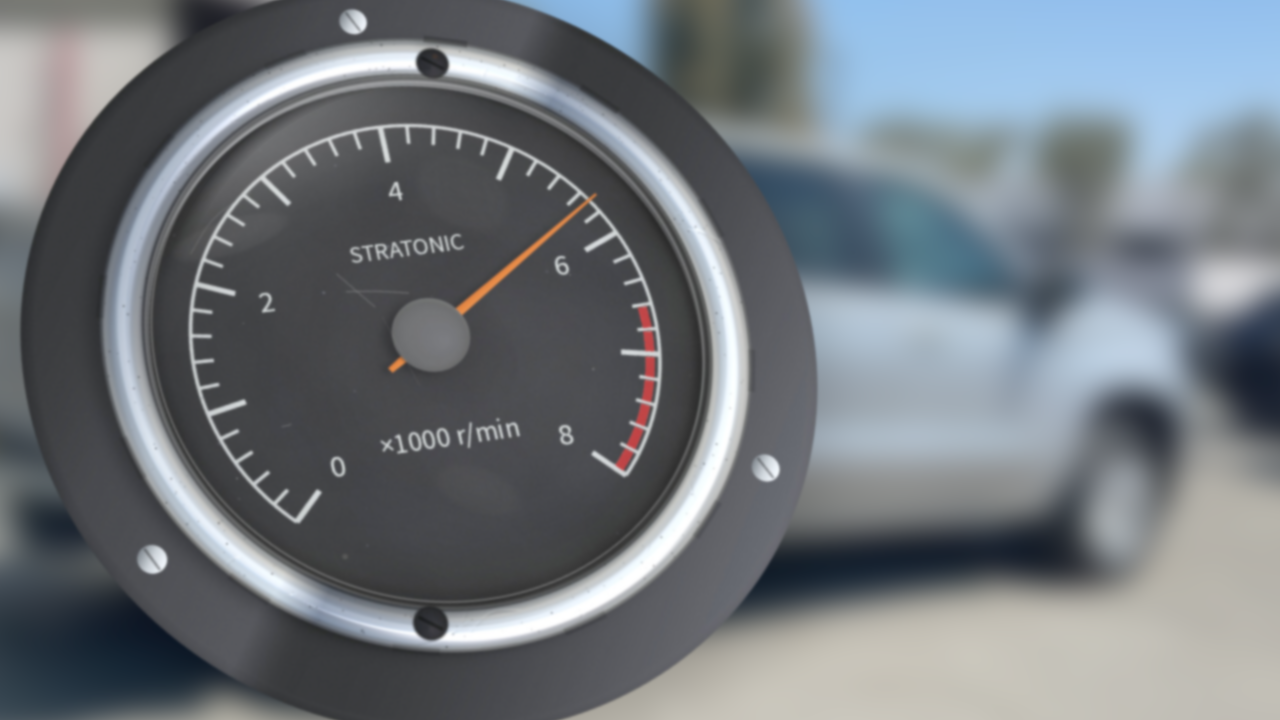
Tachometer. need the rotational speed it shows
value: 5700 rpm
